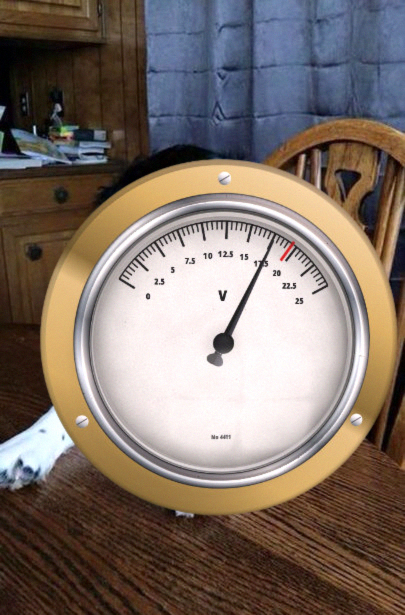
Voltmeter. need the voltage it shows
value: 17.5 V
